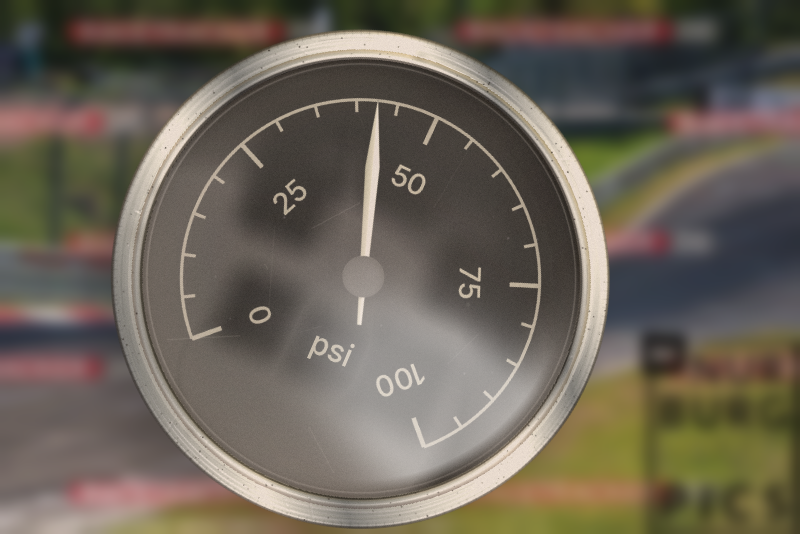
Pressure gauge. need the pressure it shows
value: 42.5 psi
